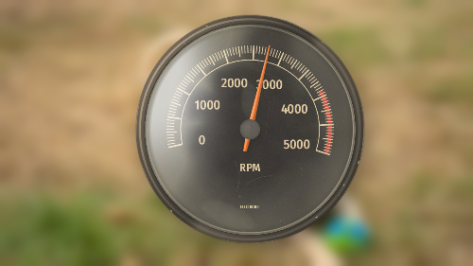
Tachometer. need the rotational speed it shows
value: 2750 rpm
